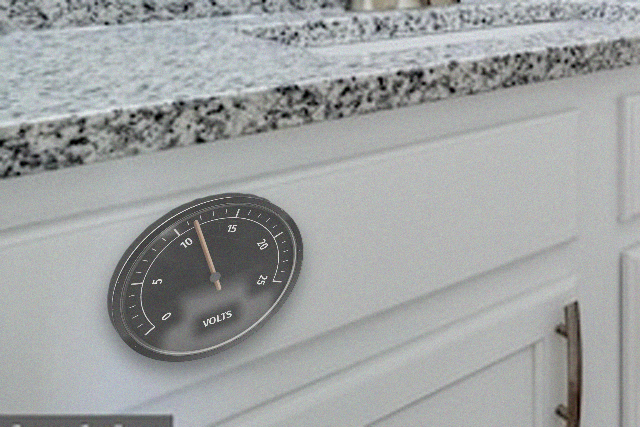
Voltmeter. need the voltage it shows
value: 11.5 V
